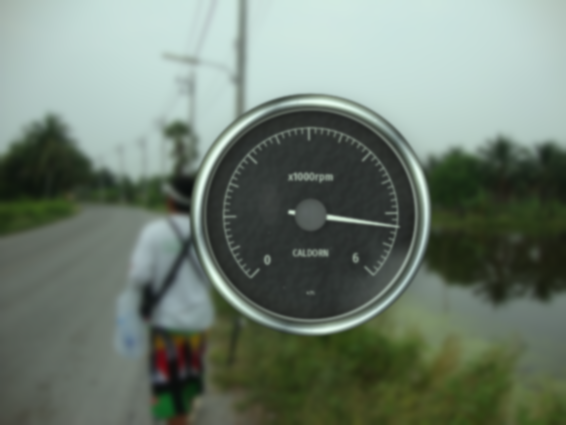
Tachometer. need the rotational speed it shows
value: 5200 rpm
